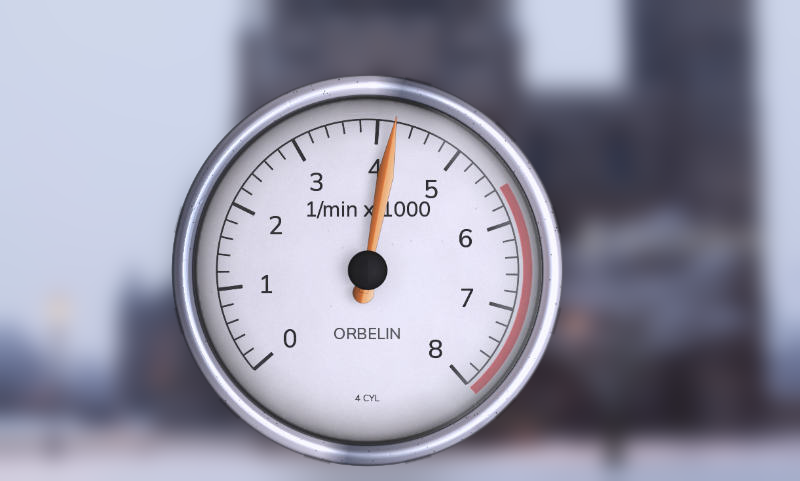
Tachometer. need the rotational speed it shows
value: 4200 rpm
